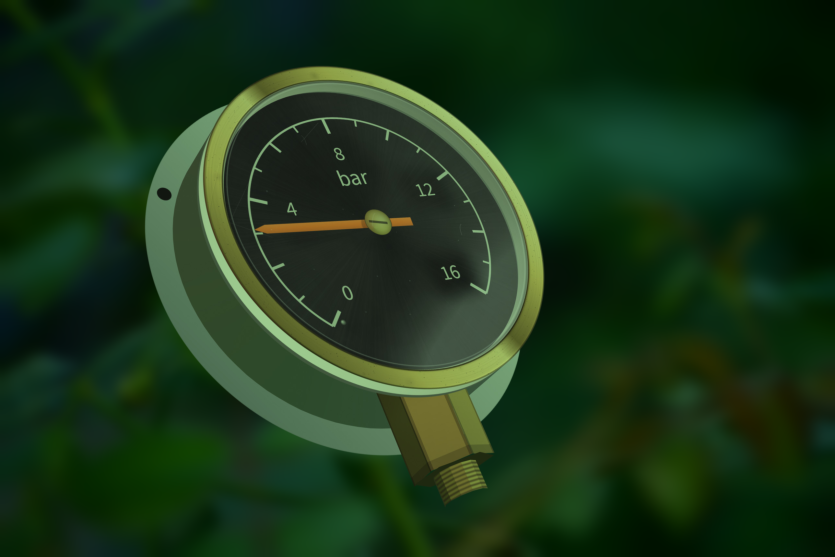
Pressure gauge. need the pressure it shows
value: 3 bar
